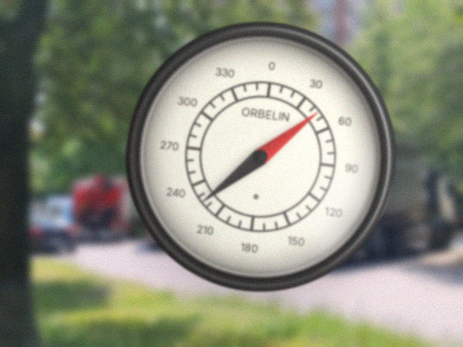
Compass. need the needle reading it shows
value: 45 °
